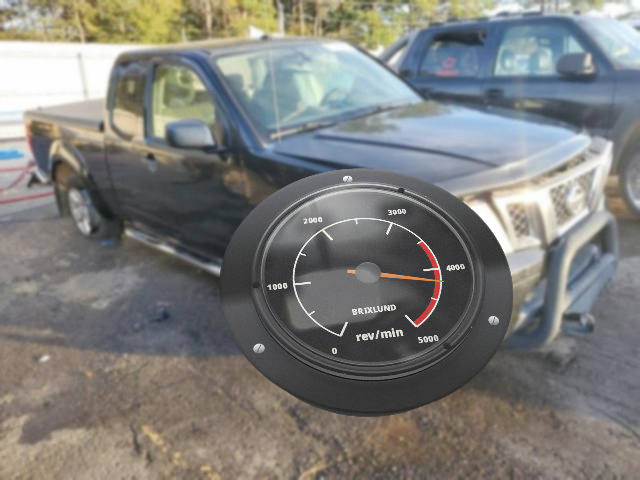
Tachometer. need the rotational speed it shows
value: 4250 rpm
